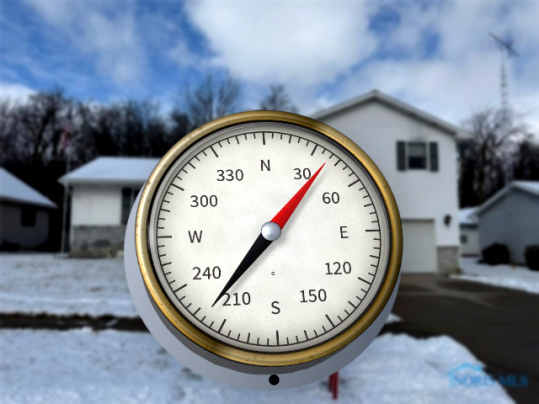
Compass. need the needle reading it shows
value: 40 °
